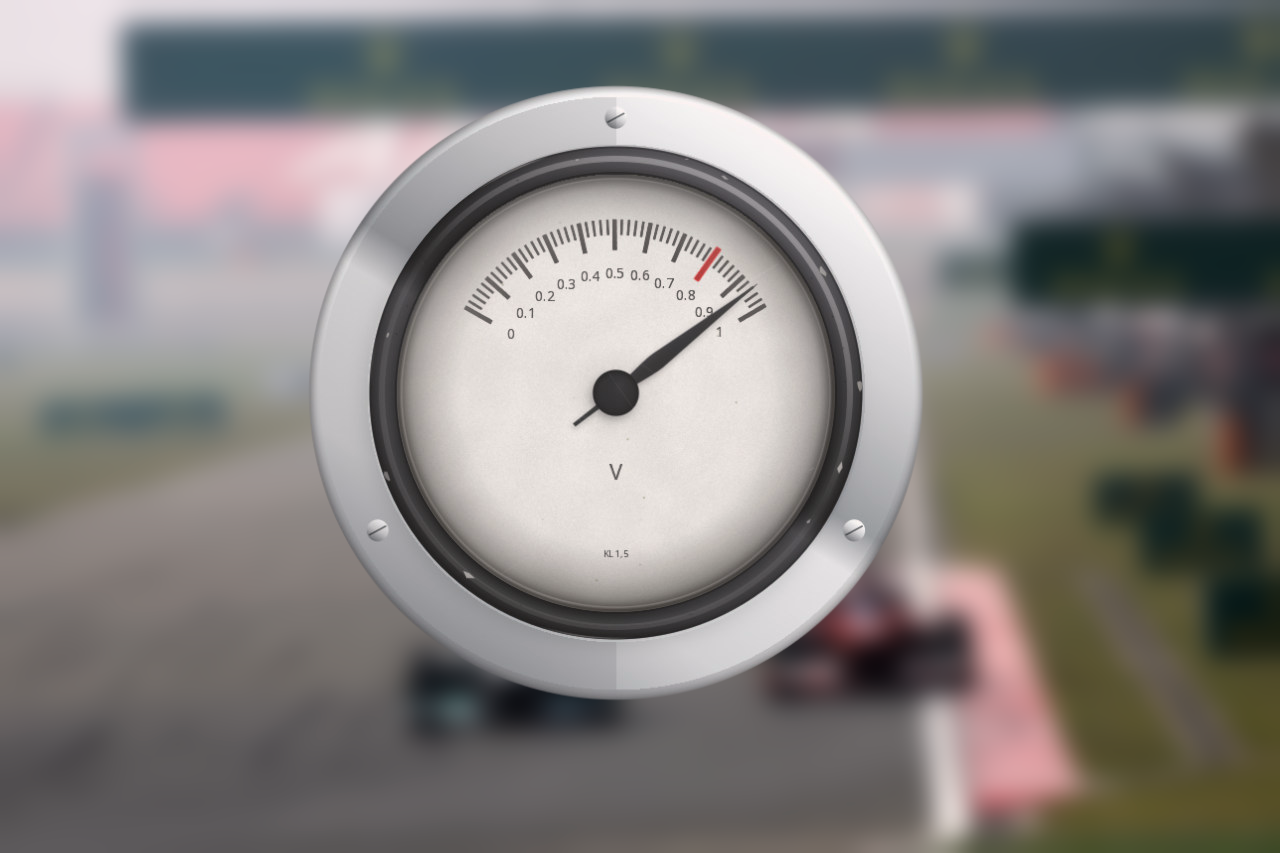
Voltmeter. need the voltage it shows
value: 0.94 V
